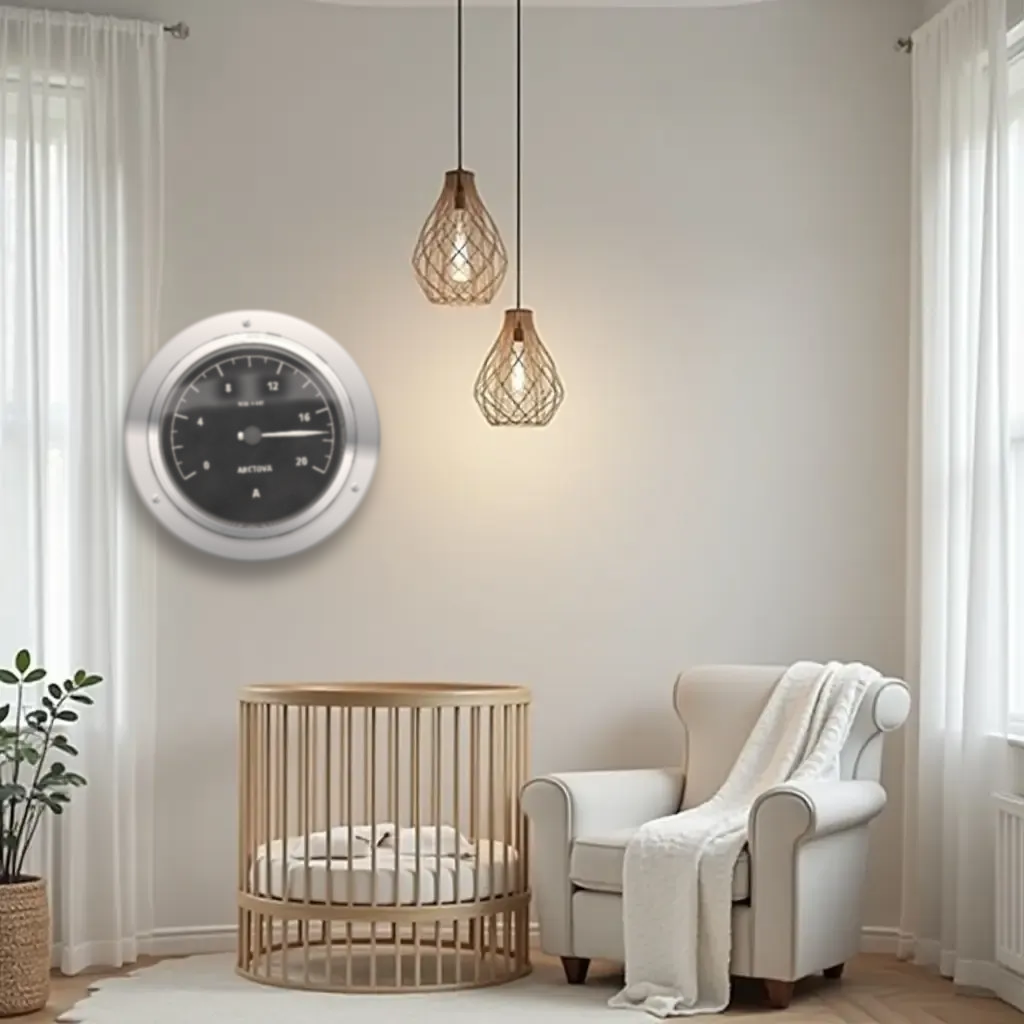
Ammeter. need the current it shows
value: 17.5 A
